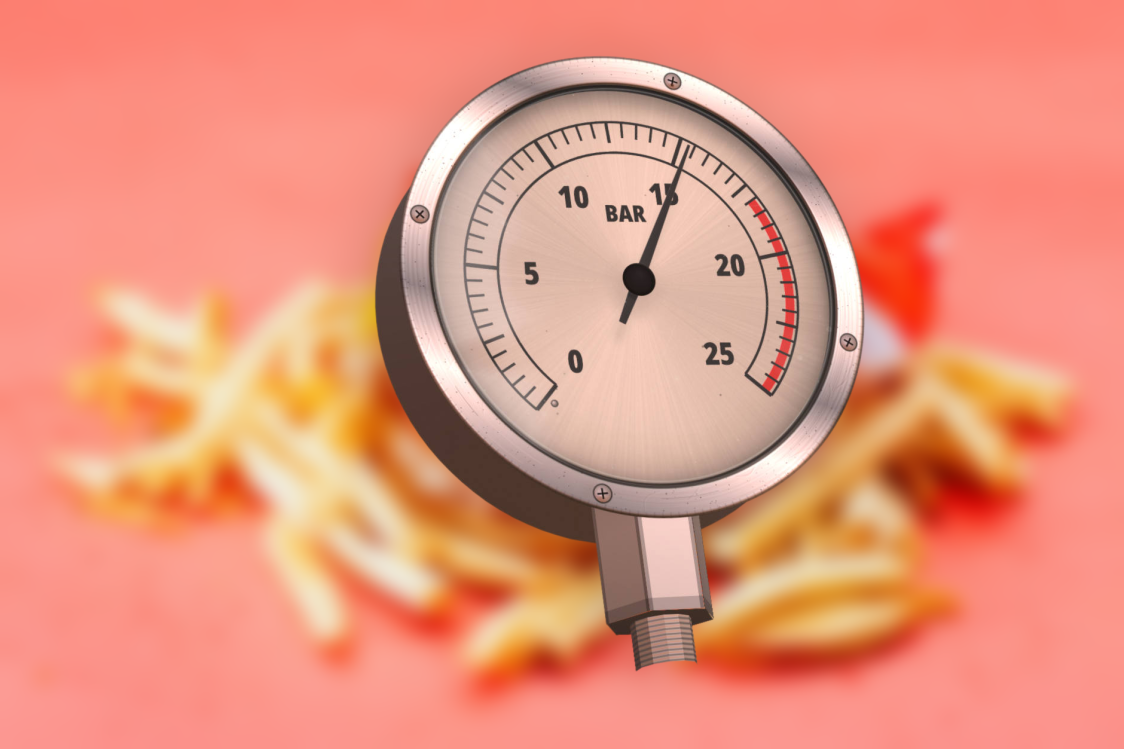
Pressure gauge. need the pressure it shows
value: 15.25 bar
